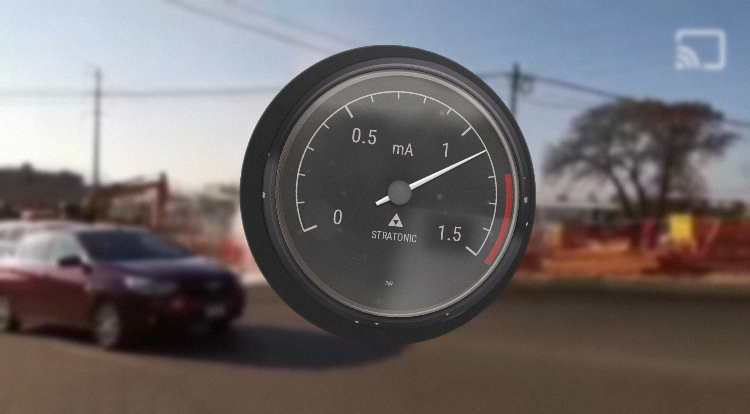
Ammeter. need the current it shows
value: 1.1 mA
